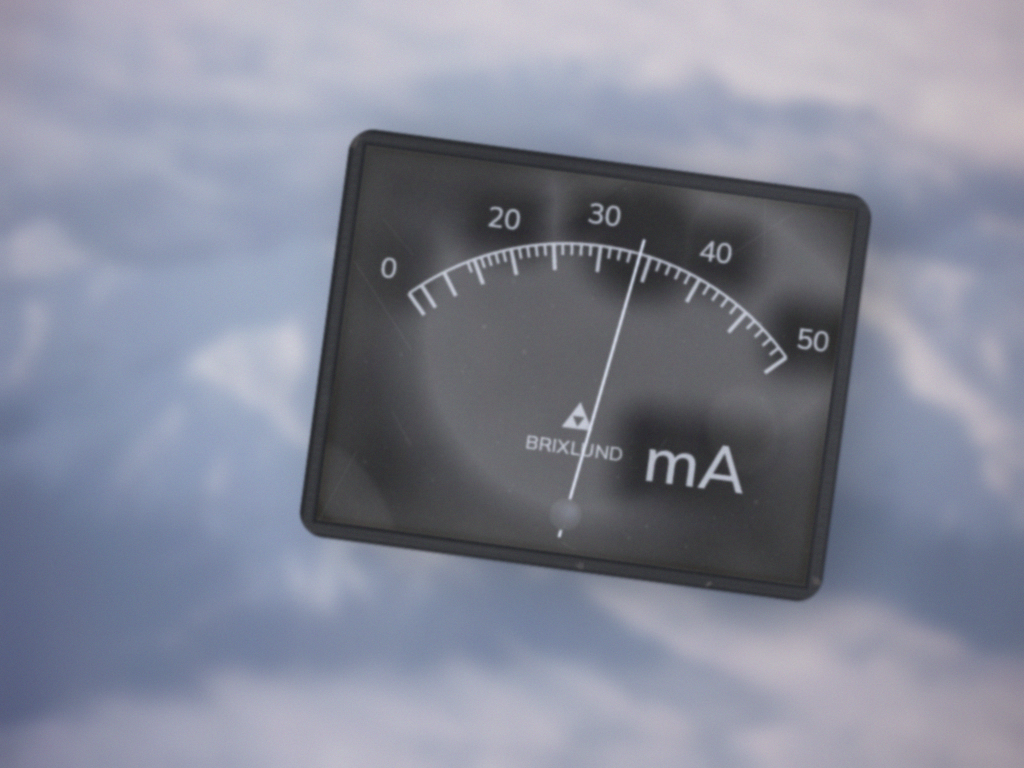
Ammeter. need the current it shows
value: 34 mA
